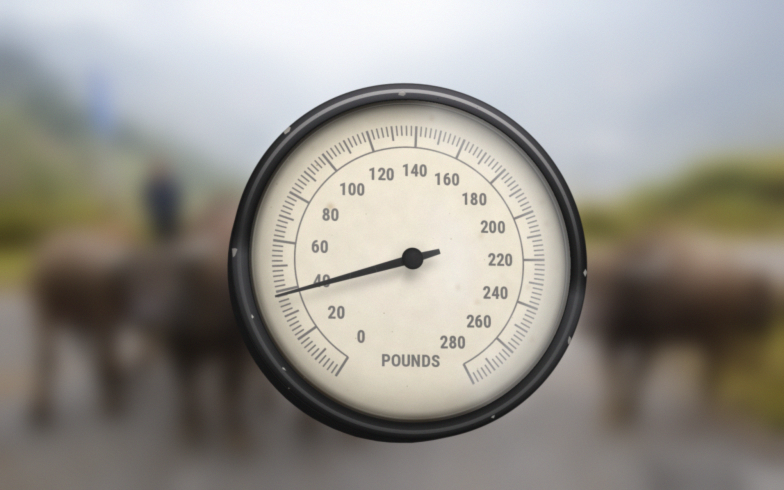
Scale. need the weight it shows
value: 38 lb
